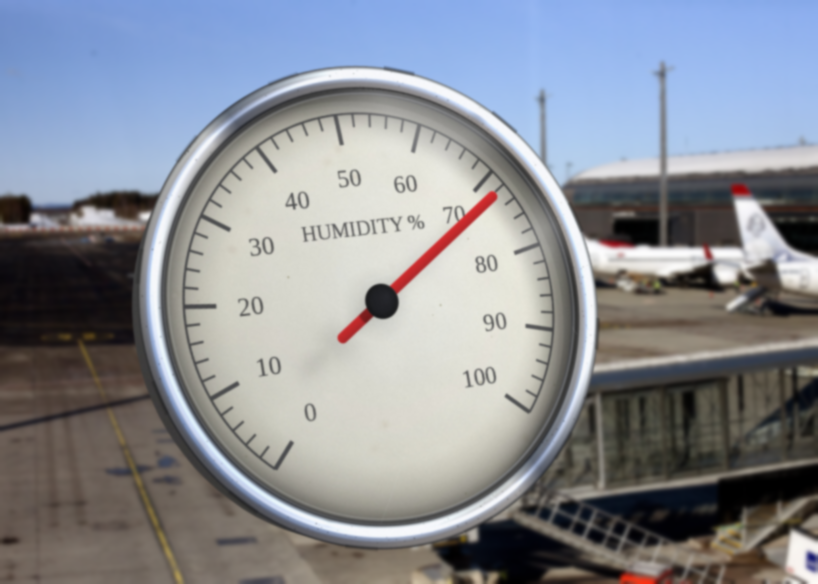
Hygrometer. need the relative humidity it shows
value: 72 %
